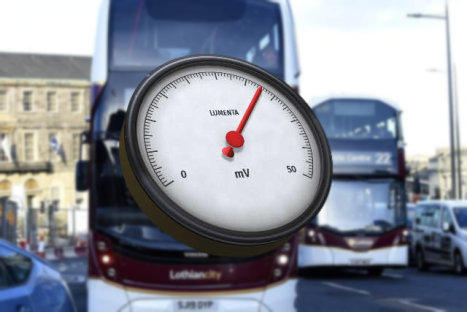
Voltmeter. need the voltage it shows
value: 32.5 mV
